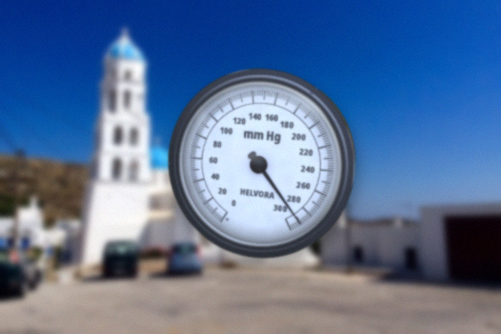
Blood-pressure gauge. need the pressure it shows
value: 290 mmHg
